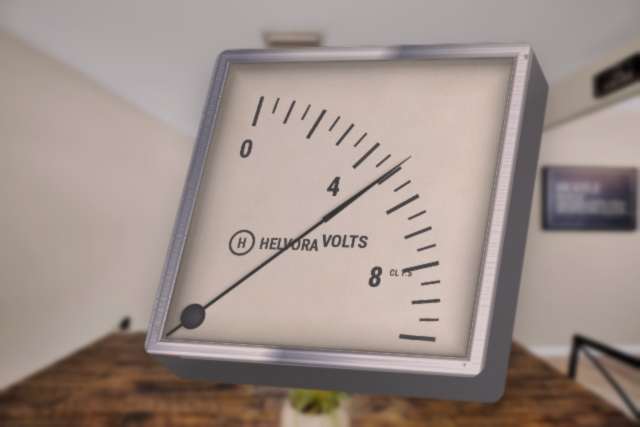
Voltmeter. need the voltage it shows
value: 5 V
